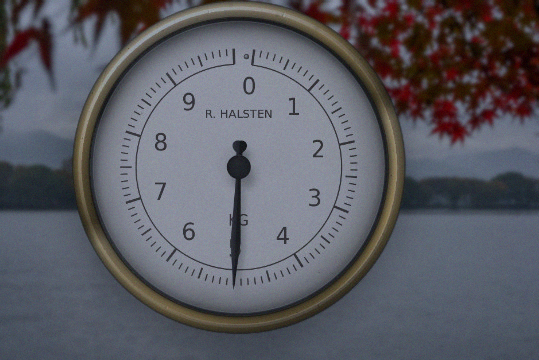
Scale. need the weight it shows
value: 5 kg
